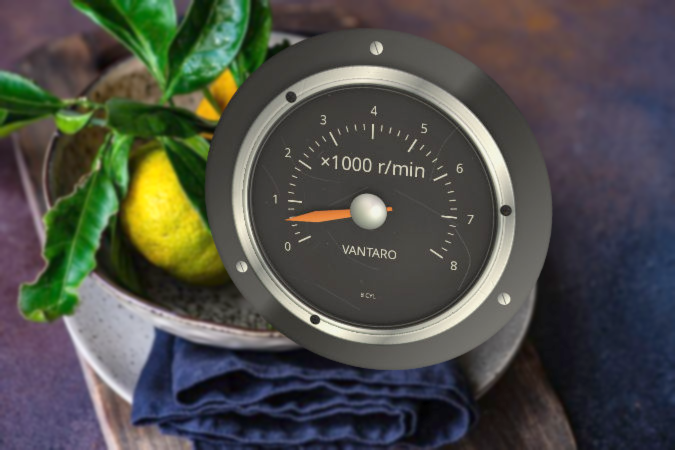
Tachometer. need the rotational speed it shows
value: 600 rpm
